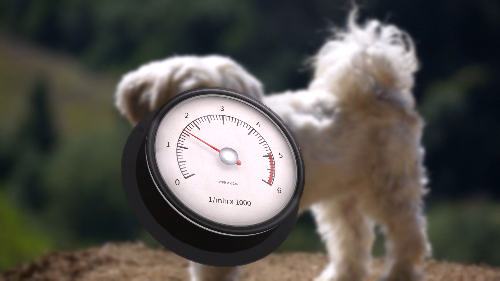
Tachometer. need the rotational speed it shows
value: 1500 rpm
